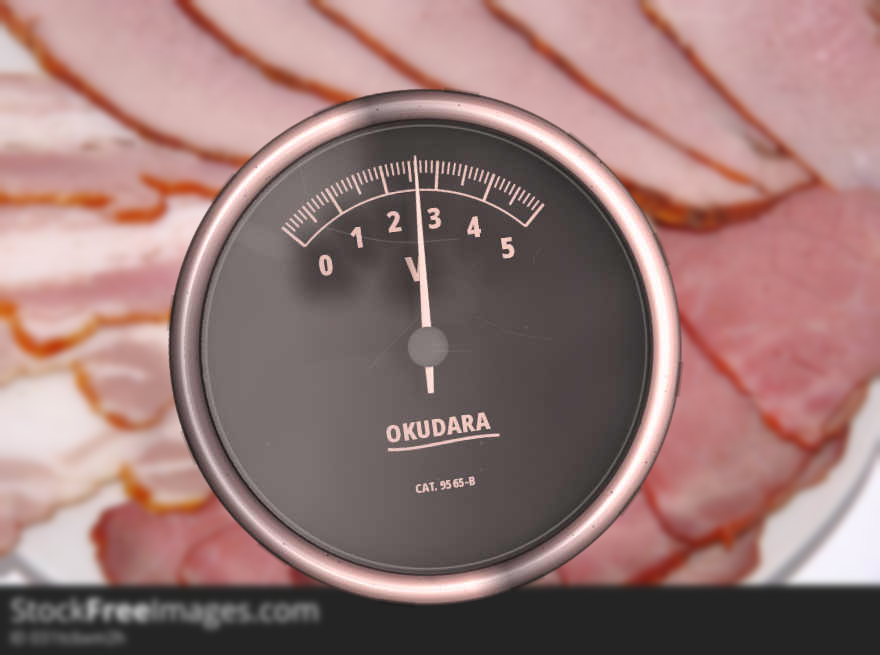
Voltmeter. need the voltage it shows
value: 2.6 V
